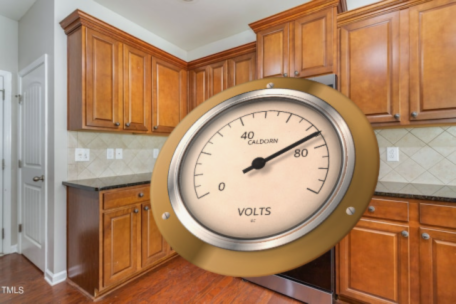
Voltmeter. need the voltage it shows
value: 75 V
